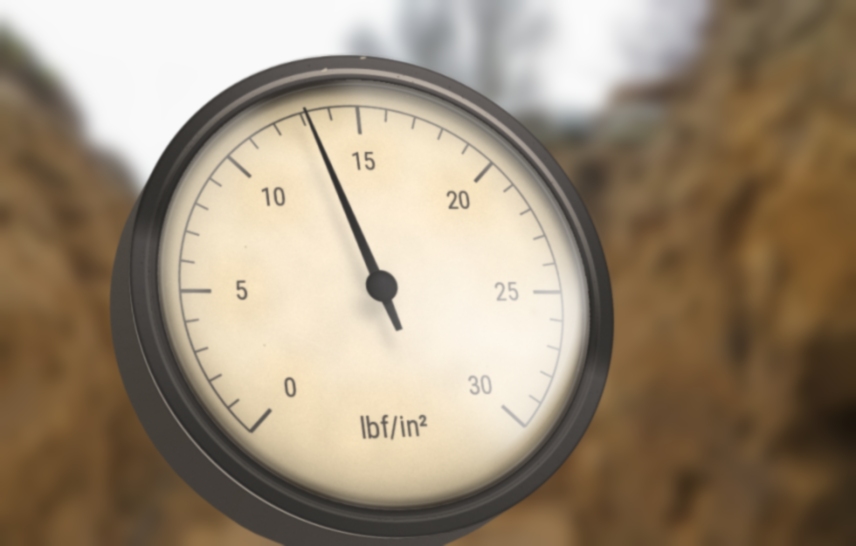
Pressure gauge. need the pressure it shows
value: 13 psi
